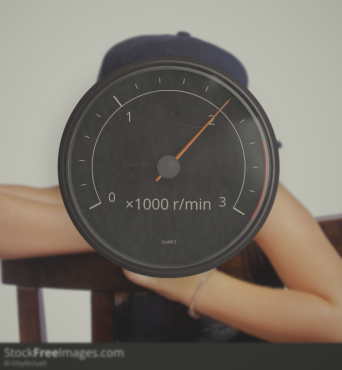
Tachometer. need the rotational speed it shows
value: 2000 rpm
